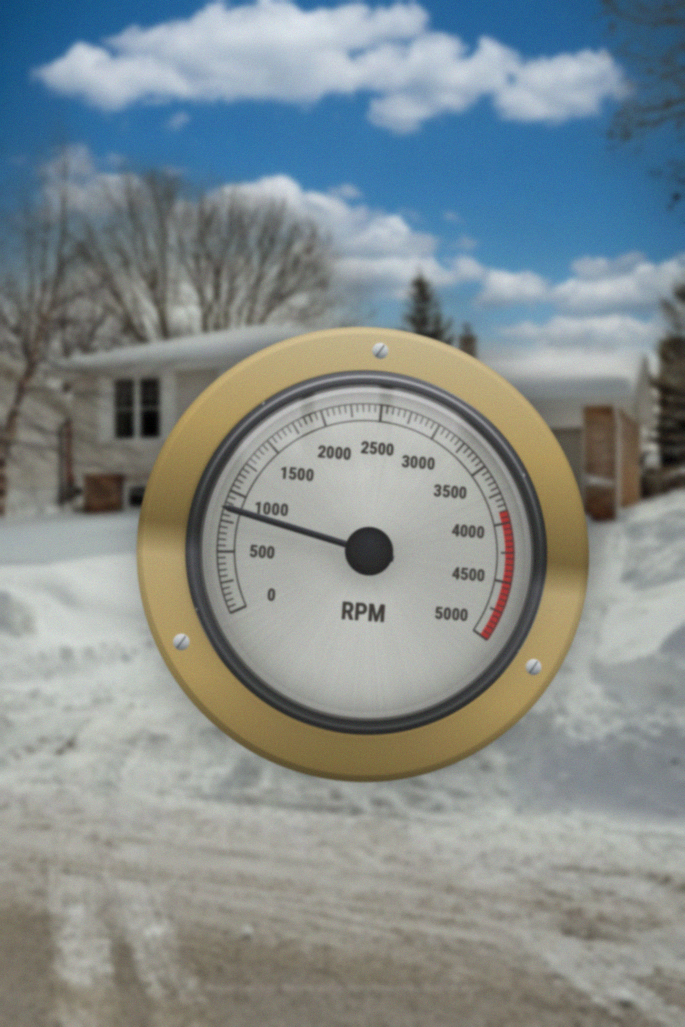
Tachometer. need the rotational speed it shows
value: 850 rpm
